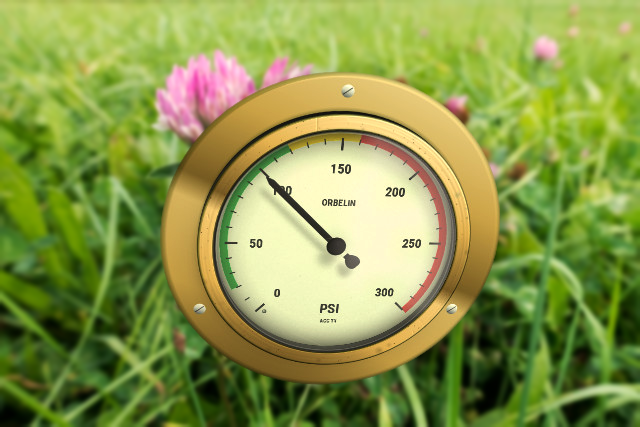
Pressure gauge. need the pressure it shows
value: 100 psi
